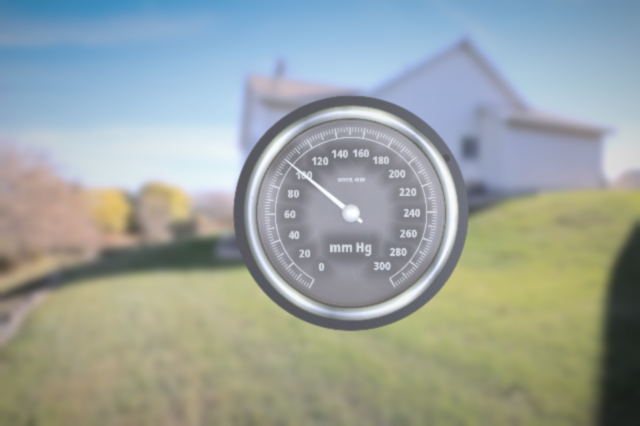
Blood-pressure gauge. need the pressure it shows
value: 100 mmHg
